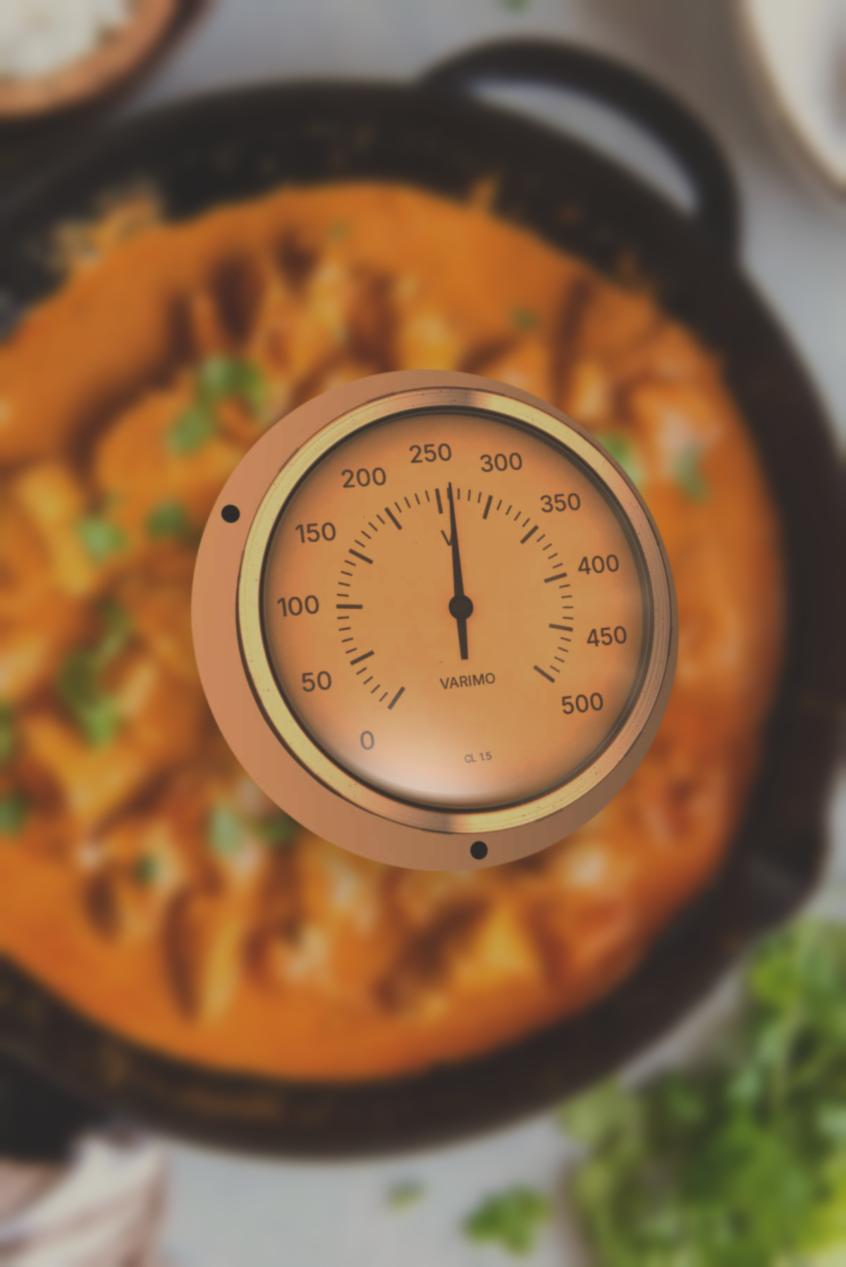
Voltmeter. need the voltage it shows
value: 260 V
